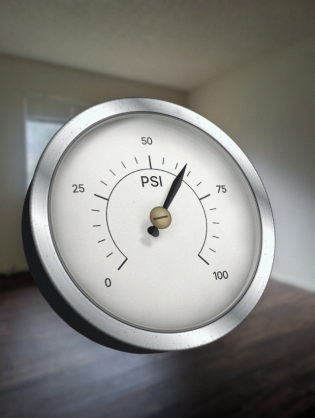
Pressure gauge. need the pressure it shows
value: 62.5 psi
